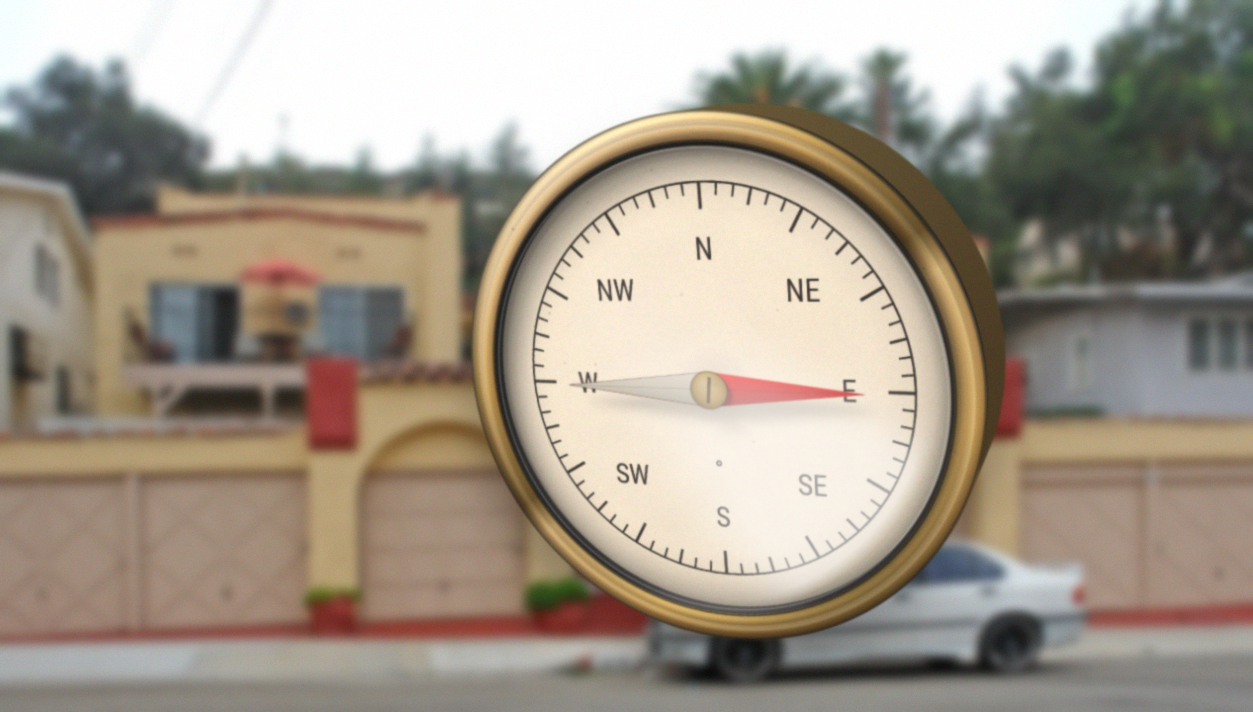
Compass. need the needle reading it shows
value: 90 °
